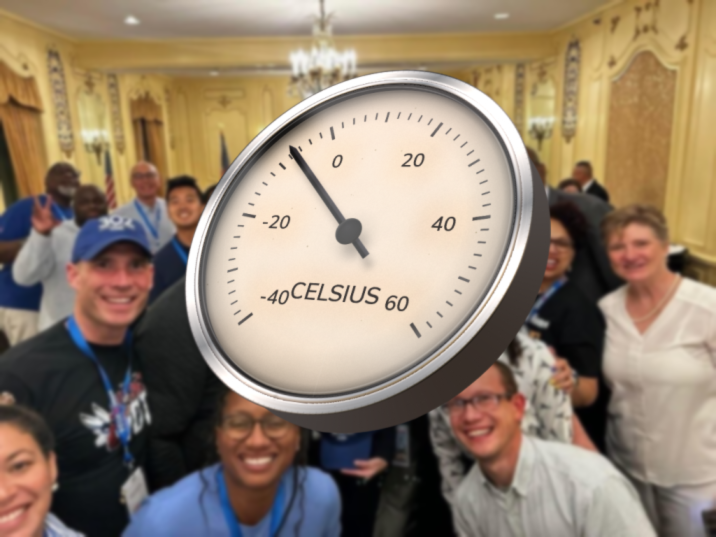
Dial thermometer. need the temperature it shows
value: -7 °C
